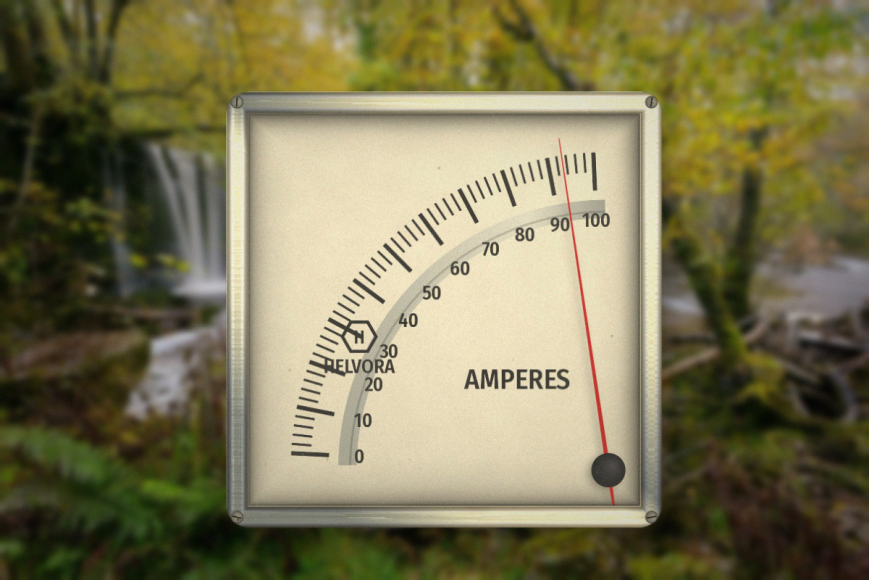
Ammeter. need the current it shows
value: 93 A
